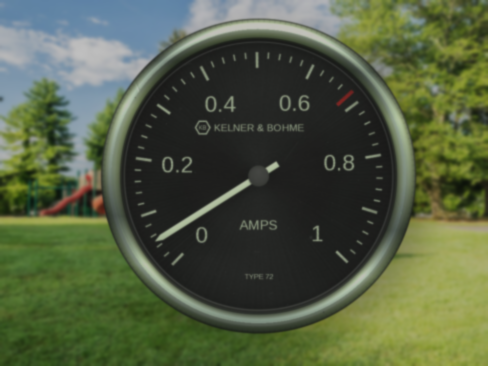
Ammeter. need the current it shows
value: 0.05 A
